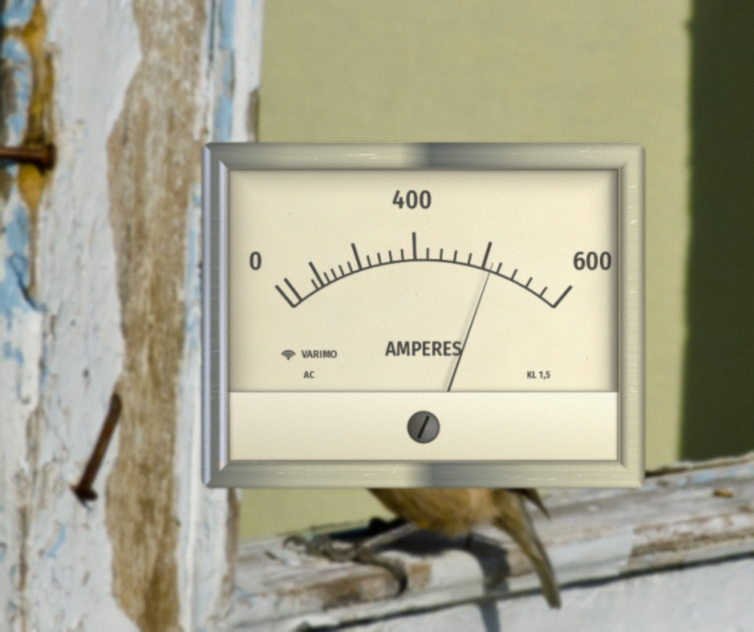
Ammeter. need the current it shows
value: 510 A
